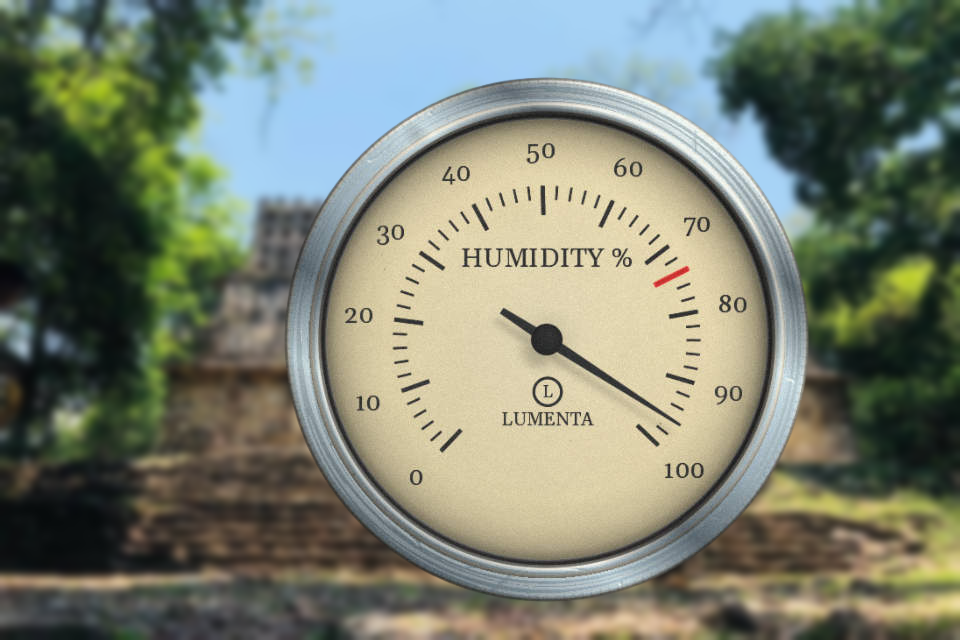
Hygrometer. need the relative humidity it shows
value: 96 %
